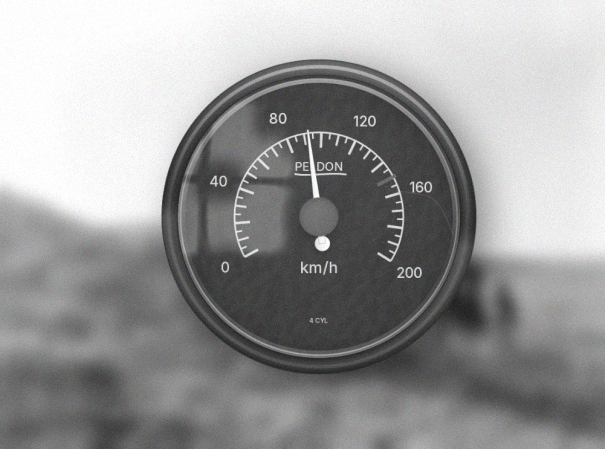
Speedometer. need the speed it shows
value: 92.5 km/h
